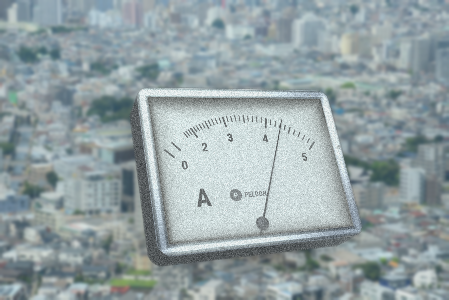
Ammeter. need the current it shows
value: 4.3 A
